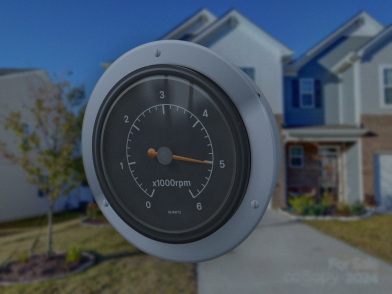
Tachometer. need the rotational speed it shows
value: 5000 rpm
